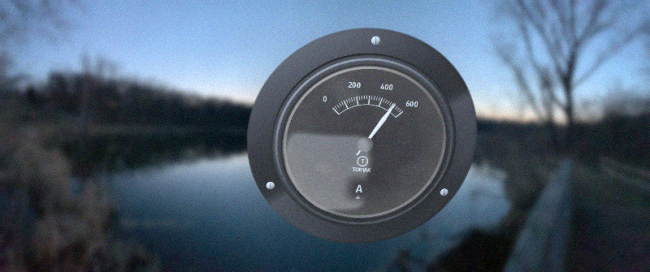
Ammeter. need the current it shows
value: 500 A
